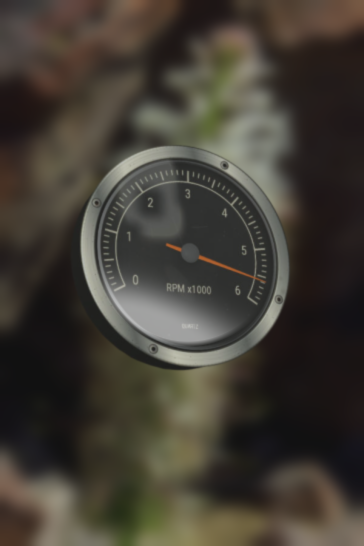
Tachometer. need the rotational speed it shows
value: 5600 rpm
